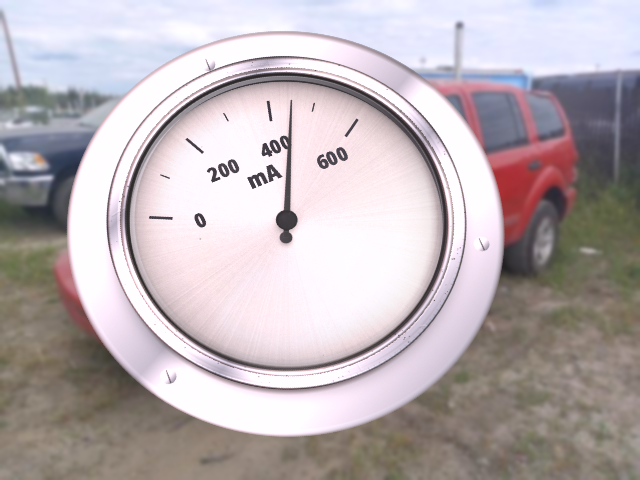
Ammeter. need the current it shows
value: 450 mA
